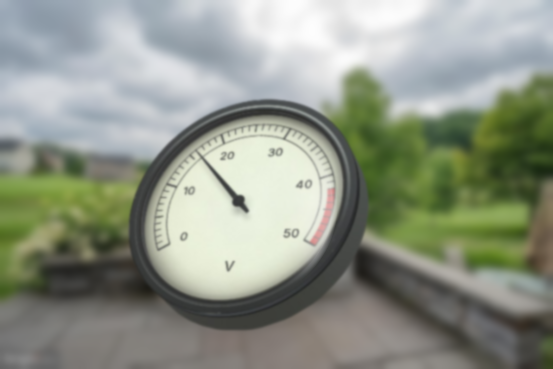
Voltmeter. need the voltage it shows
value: 16 V
